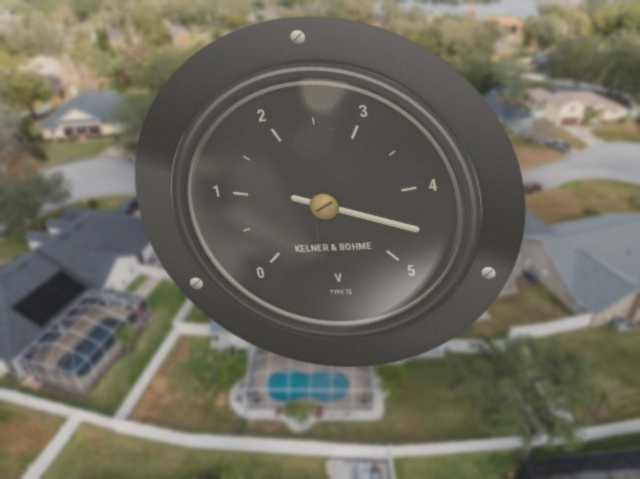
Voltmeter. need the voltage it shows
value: 4.5 V
